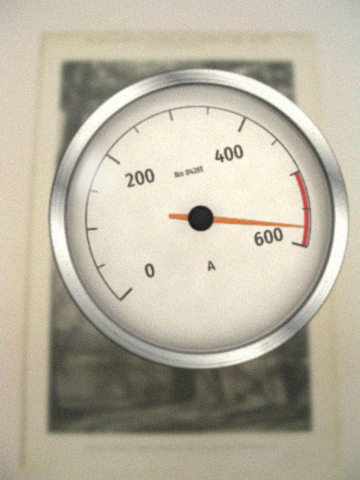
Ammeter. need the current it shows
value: 575 A
